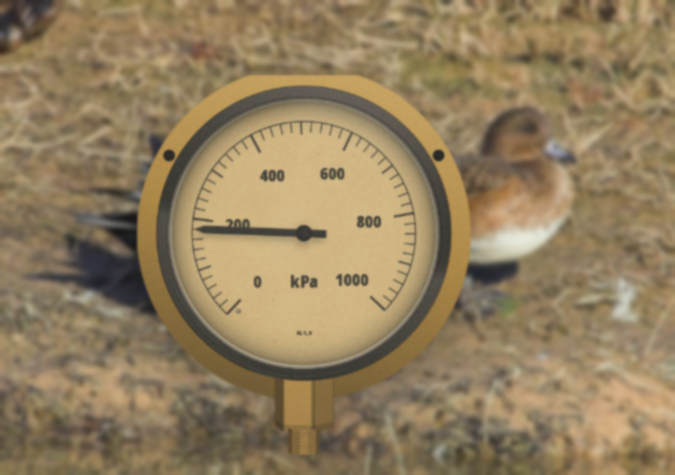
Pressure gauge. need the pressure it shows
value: 180 kPa
